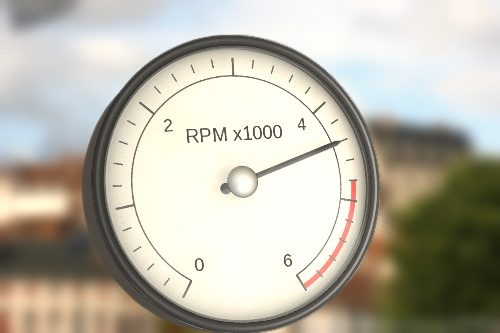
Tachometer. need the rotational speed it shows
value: 4400 rpm
